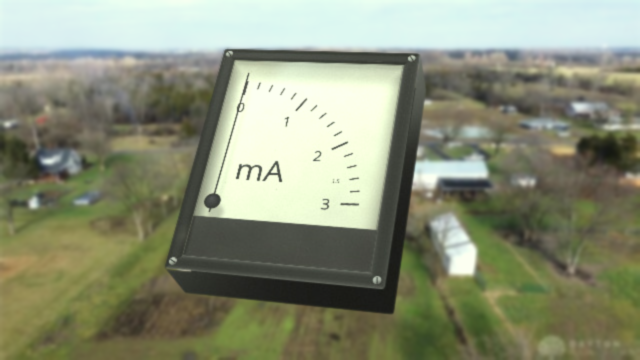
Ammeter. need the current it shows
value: 0 mA
